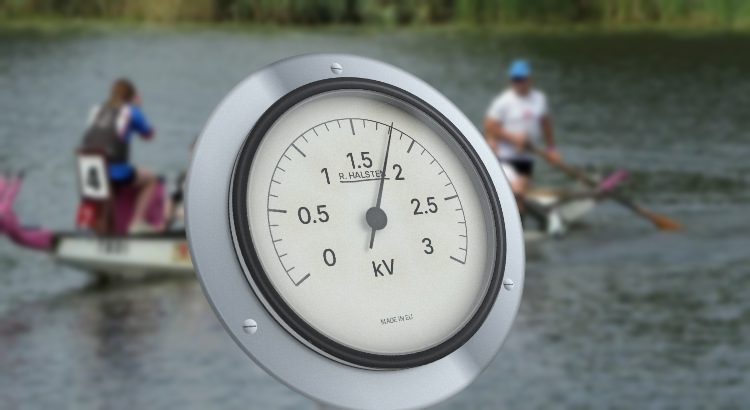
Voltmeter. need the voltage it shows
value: 1.8 kV
